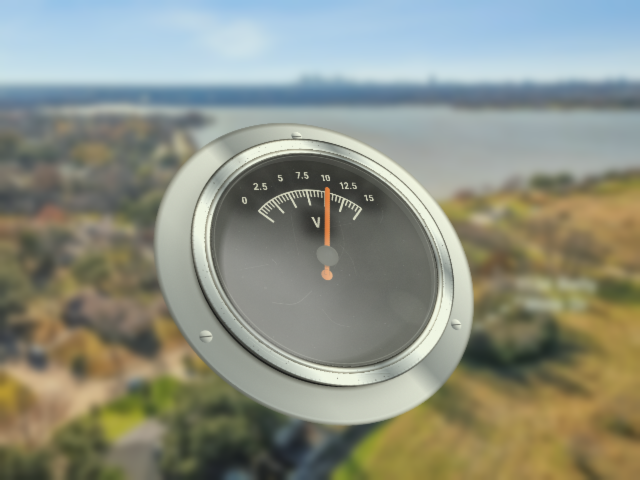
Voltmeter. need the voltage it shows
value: 10 V
